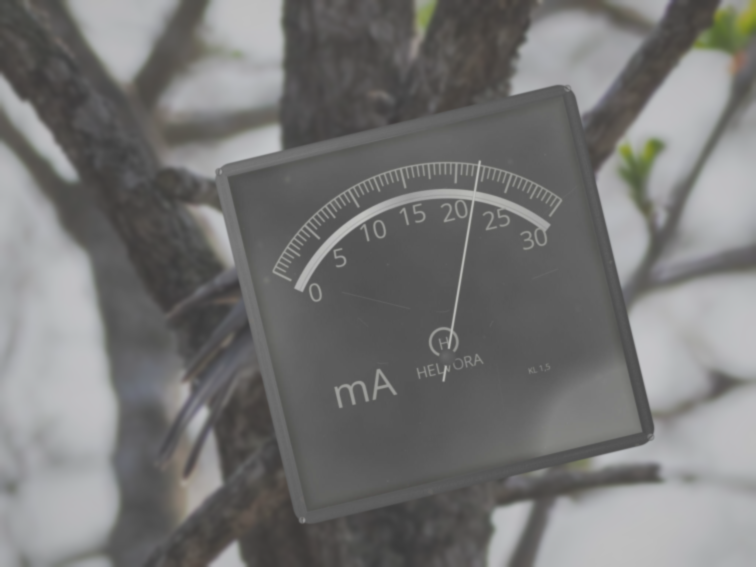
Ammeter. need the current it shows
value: 22 mA
